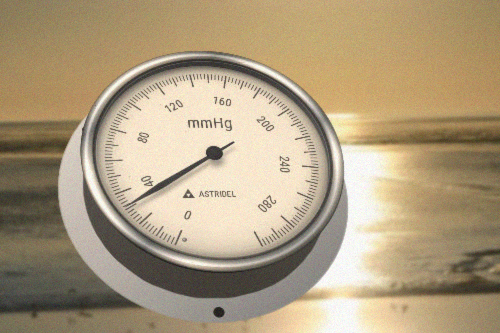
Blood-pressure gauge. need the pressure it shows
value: 30 mmHg
